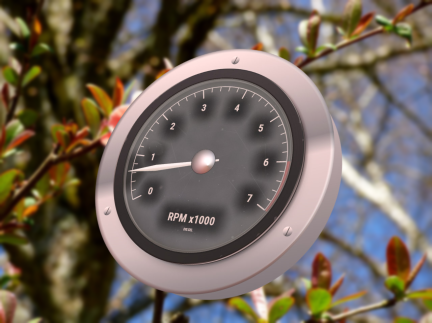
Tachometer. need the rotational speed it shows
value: 600 rpm
